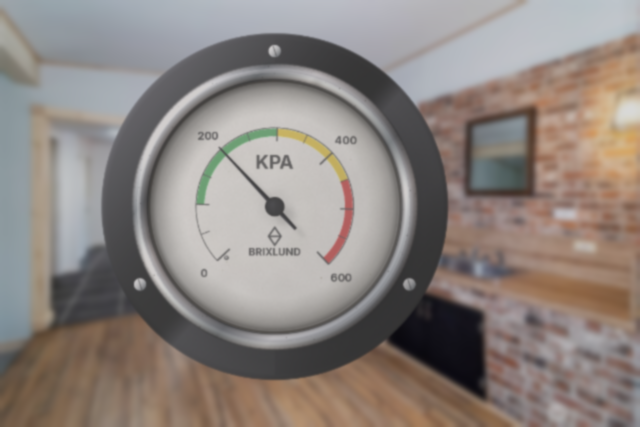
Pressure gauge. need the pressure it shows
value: 200 kPa
